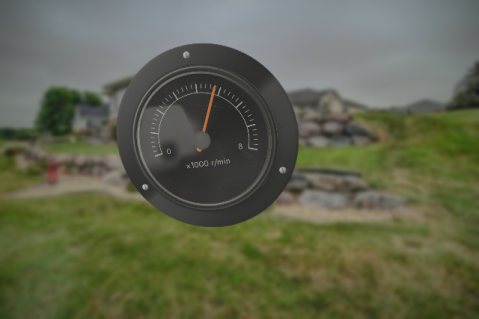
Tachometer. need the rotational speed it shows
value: 4800 rpm
